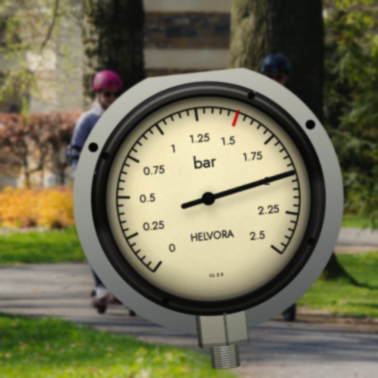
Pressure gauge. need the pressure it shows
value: 2 bar
